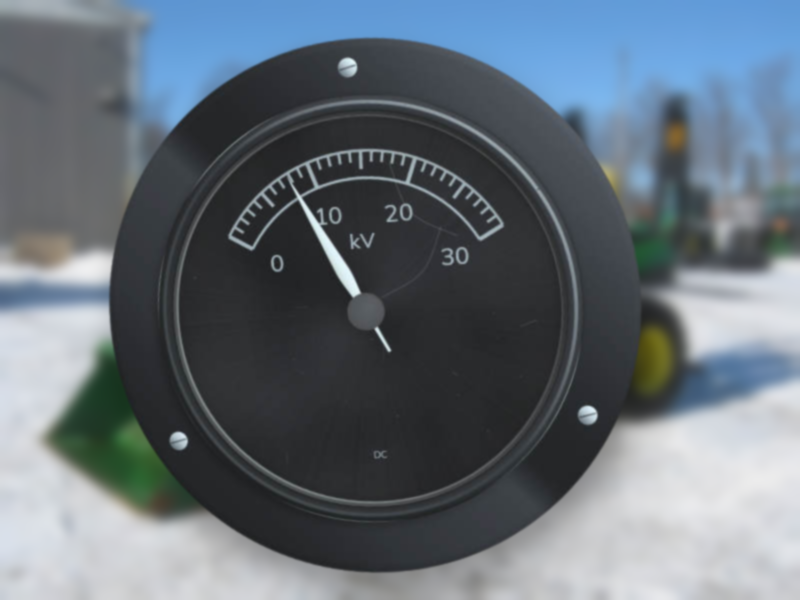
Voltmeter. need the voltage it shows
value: 8 kV
